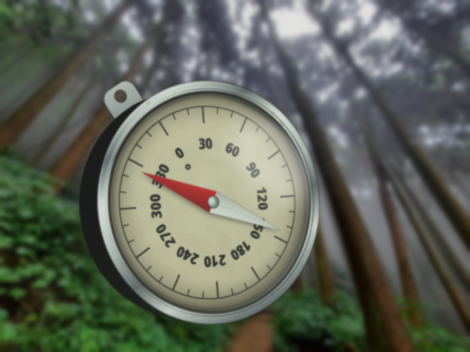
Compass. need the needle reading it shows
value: 325 °
